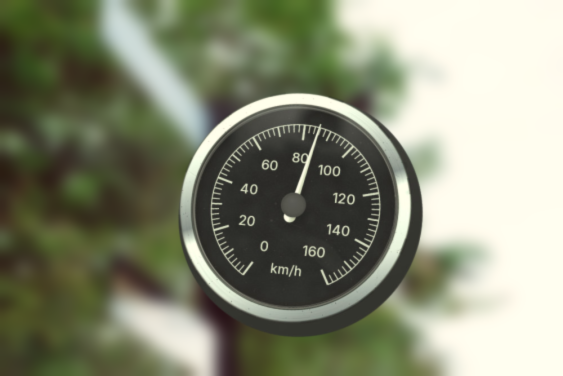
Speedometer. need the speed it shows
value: 86 km/h
